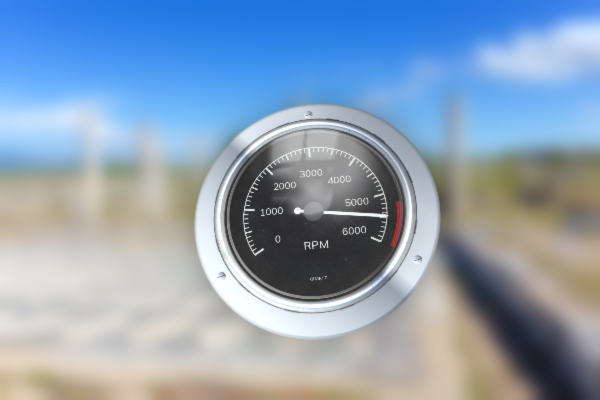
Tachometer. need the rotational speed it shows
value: 5500 rpm
